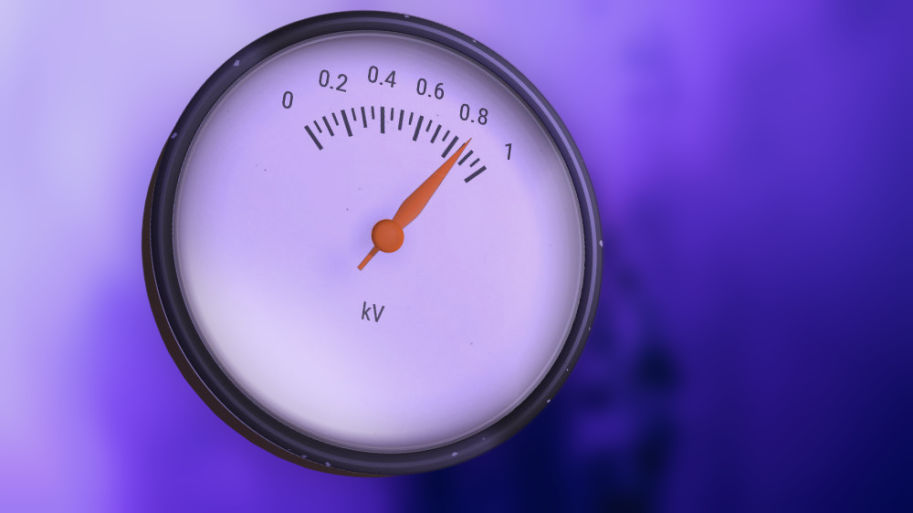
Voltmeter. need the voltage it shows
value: 0.85 kV
